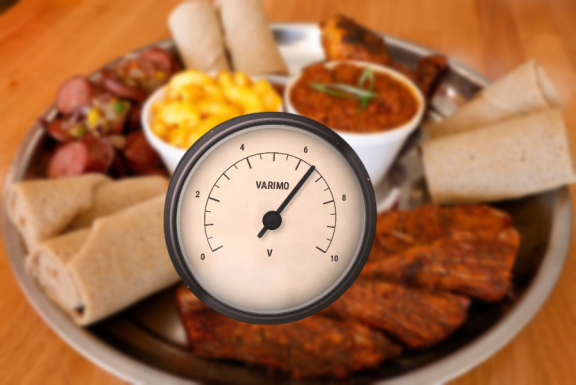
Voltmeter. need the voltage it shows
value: 6.5 V
